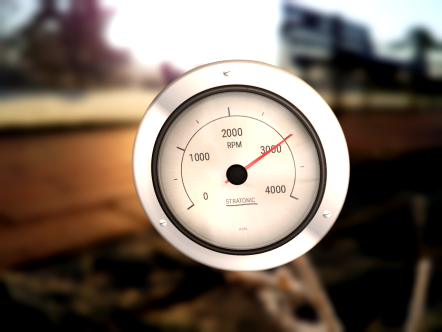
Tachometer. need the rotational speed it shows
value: 3000 rpm
